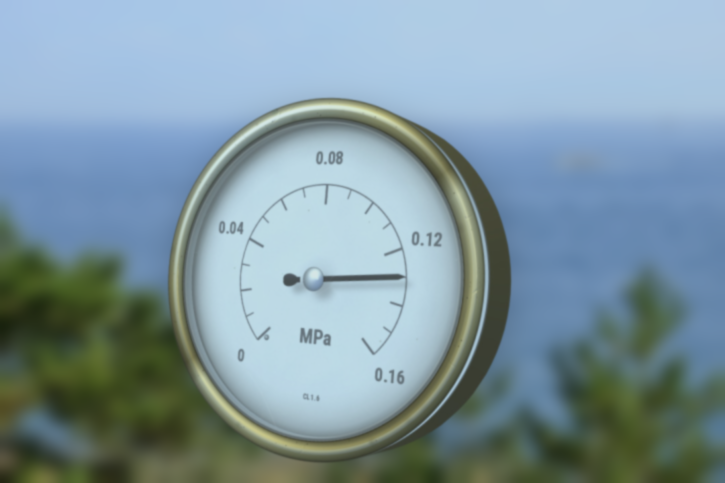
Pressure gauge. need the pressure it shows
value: 0.13 MPa
